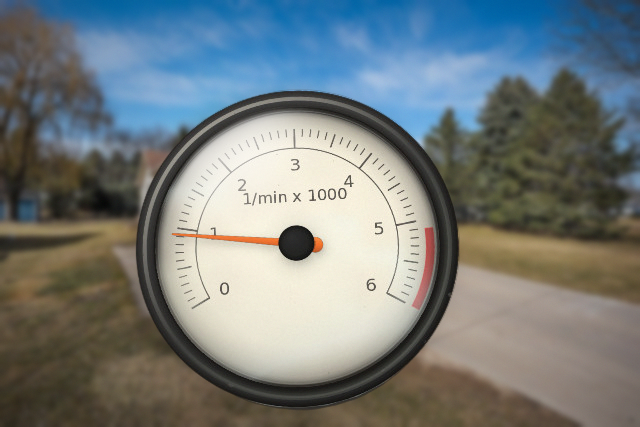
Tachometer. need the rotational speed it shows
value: 900 rpm
